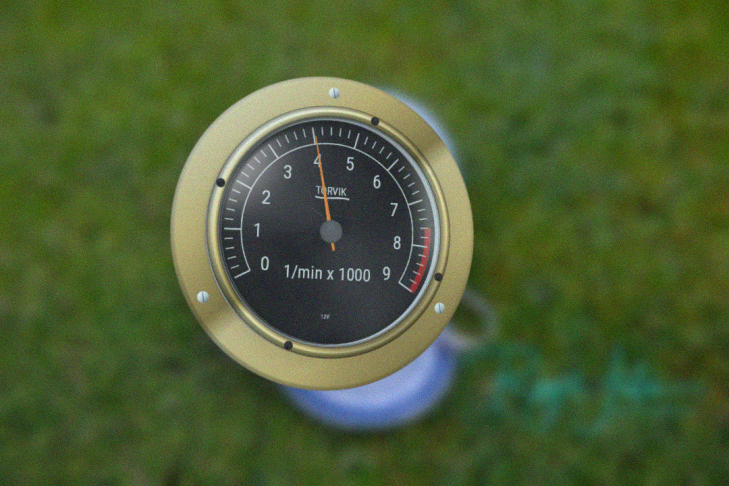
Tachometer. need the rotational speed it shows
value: 4000 rpm
